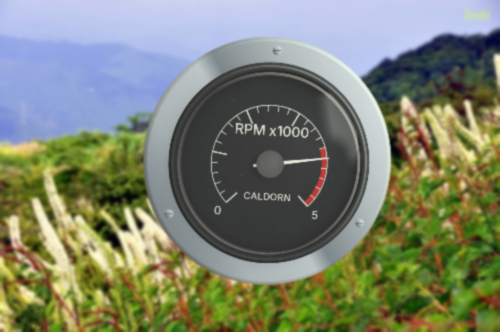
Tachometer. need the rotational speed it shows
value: 4000 rpm
